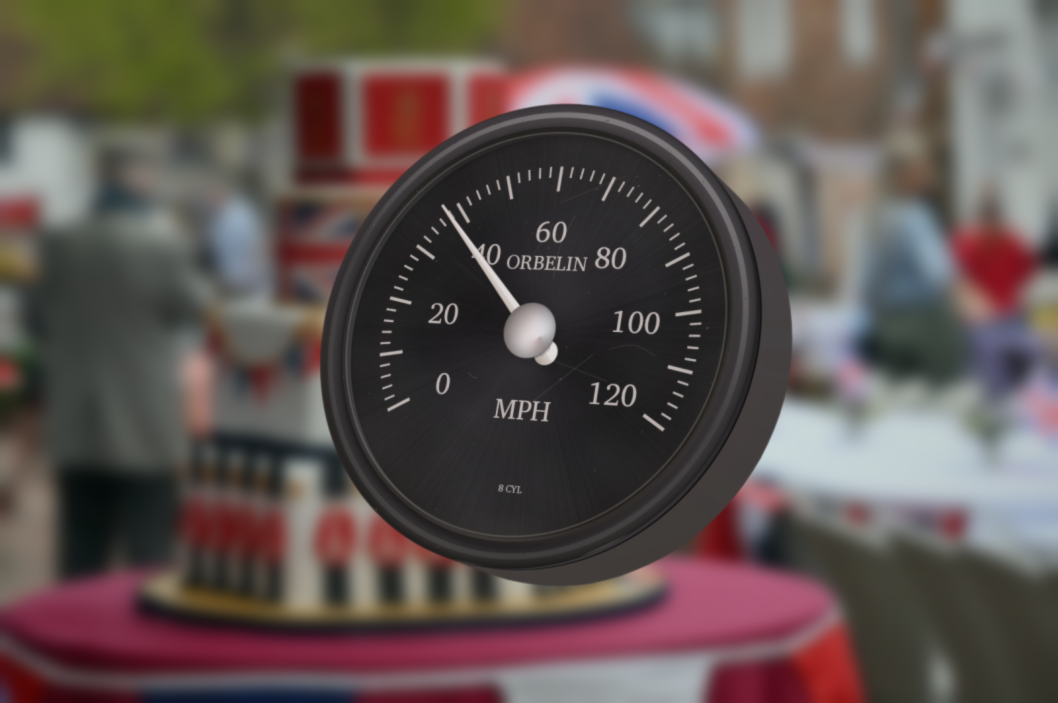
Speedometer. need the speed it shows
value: 38 mph
